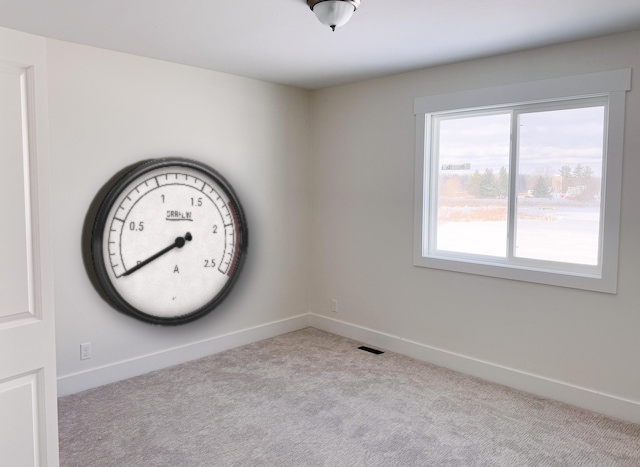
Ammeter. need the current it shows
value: 0 A
